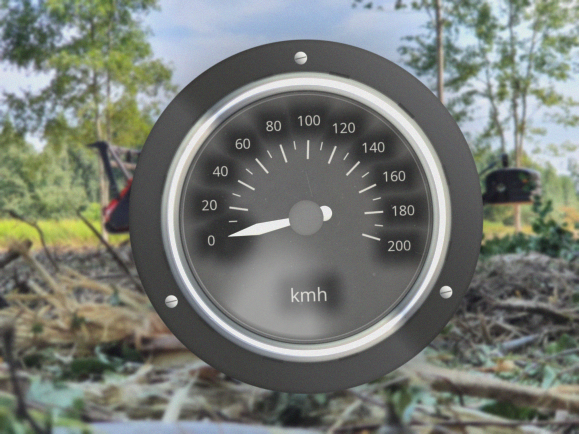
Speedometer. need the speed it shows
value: 0 km/h
